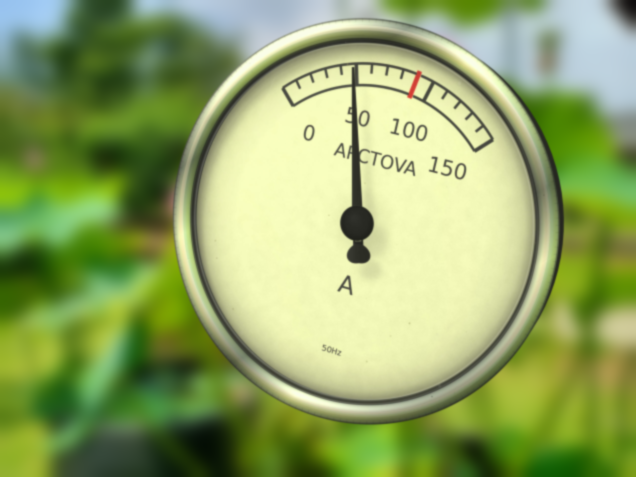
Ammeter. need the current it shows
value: 50 A
